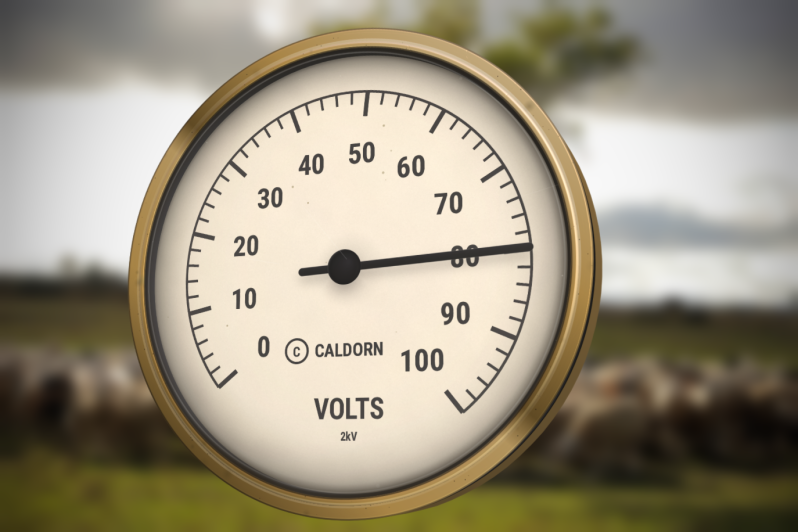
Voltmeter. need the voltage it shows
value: 80 V
